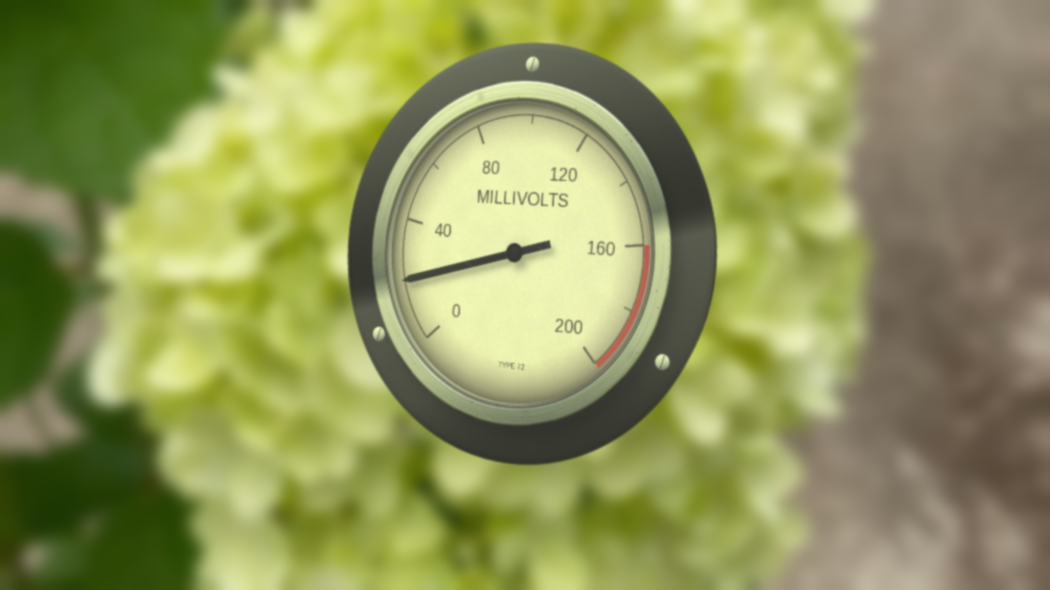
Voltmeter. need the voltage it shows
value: 20 mV
